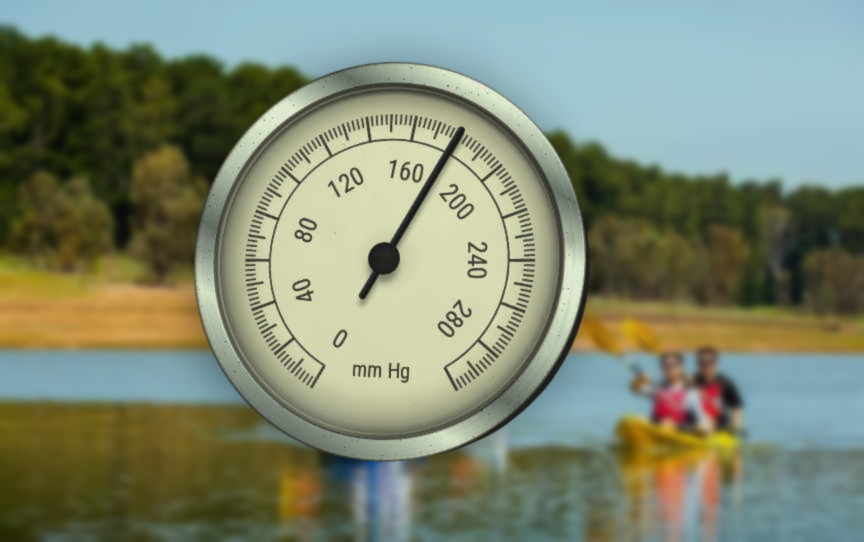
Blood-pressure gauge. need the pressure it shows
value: 180 mmHg
